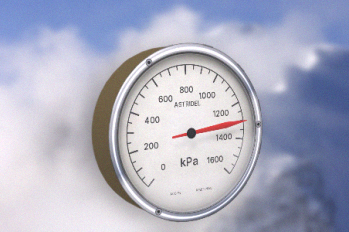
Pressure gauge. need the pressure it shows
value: 1300 kPa
